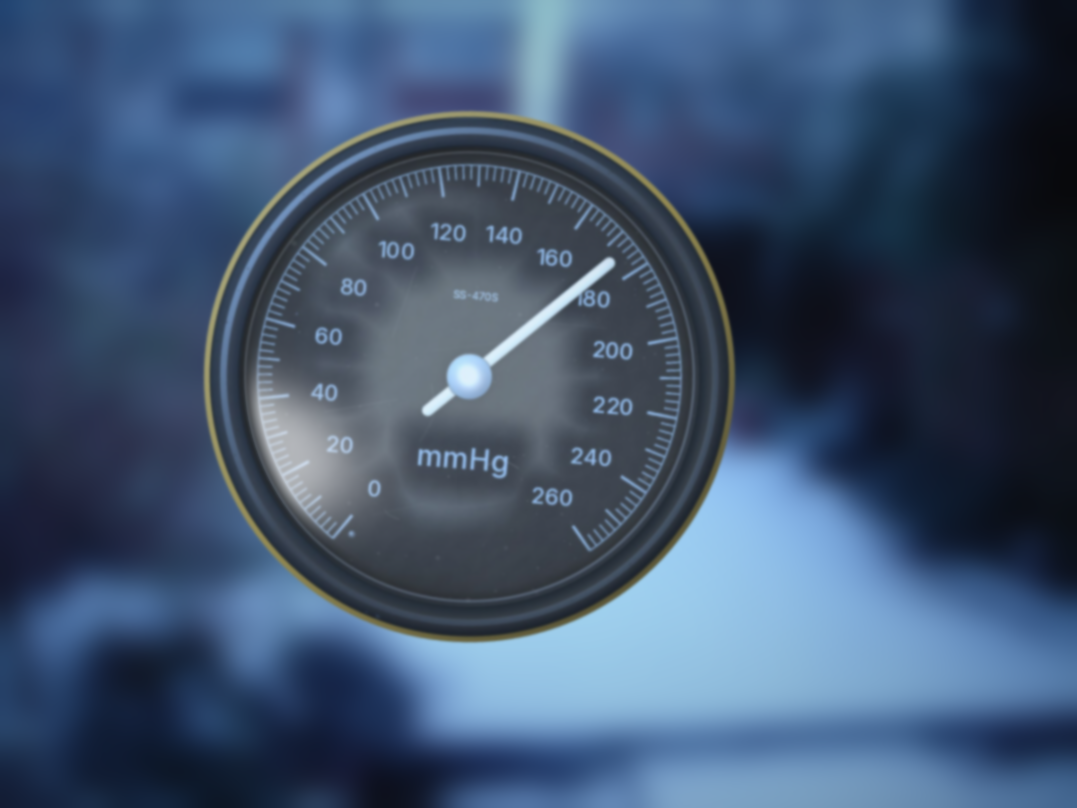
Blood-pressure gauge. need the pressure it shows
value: 174 mmHg
